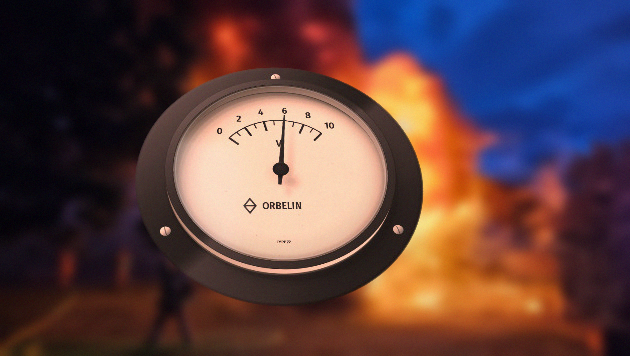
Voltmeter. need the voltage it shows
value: 6 V
